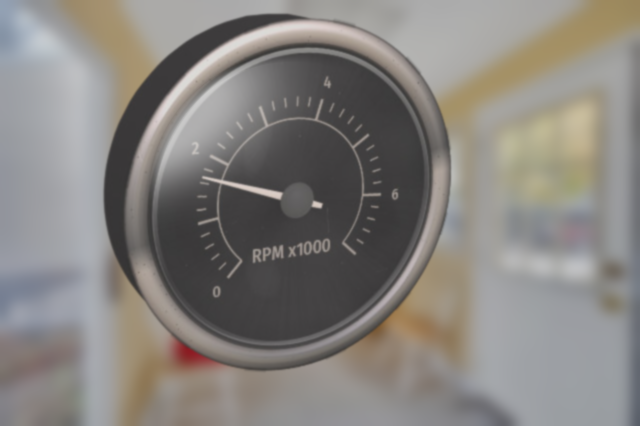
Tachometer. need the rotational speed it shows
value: 1700 rpm
